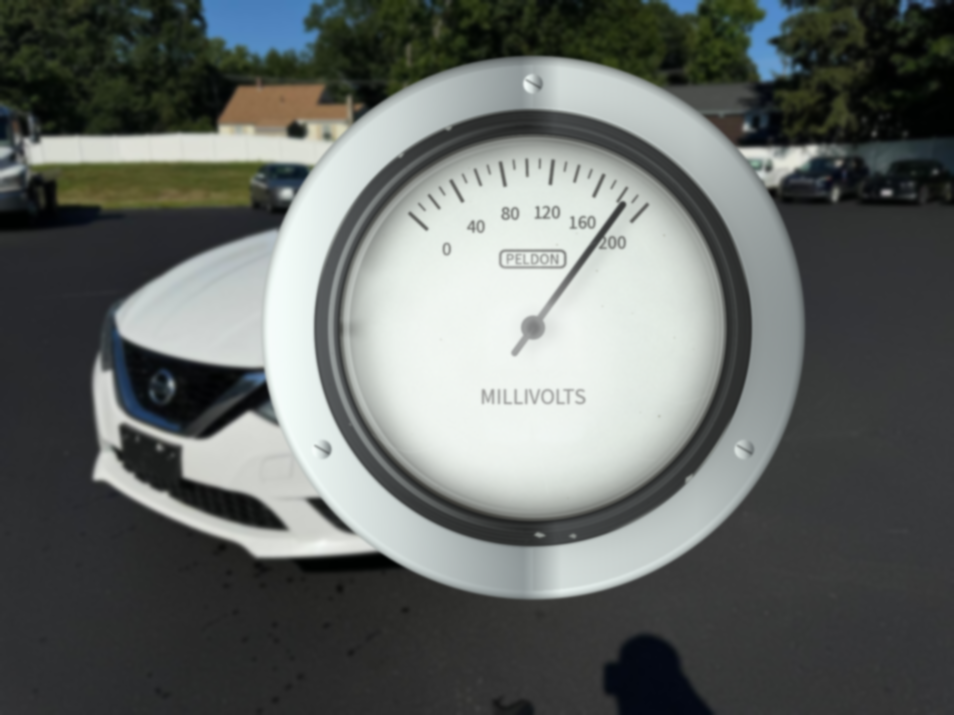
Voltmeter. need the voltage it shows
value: 185 mV
